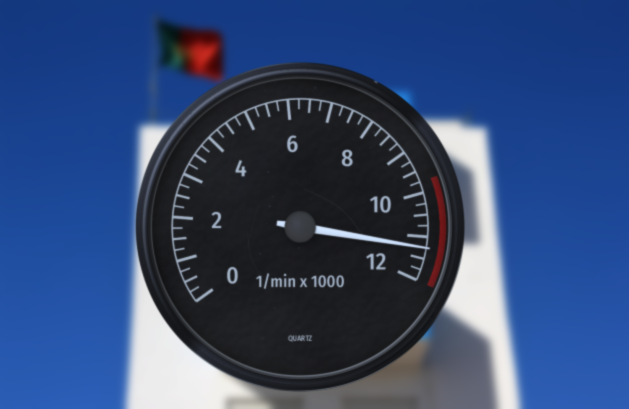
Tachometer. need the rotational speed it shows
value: 11250 rpm
